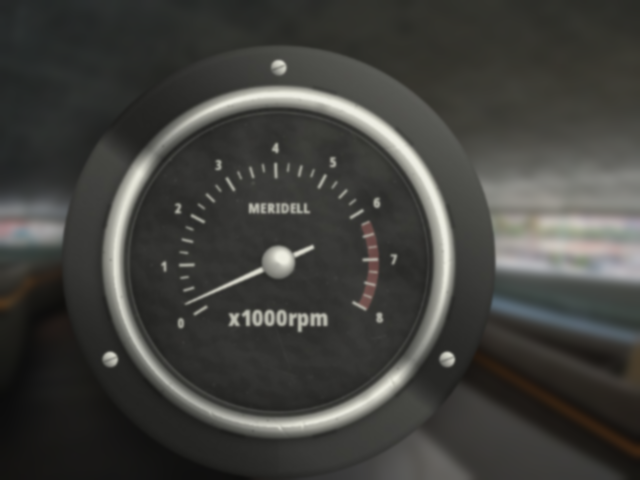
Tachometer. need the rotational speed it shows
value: 250 rpm
